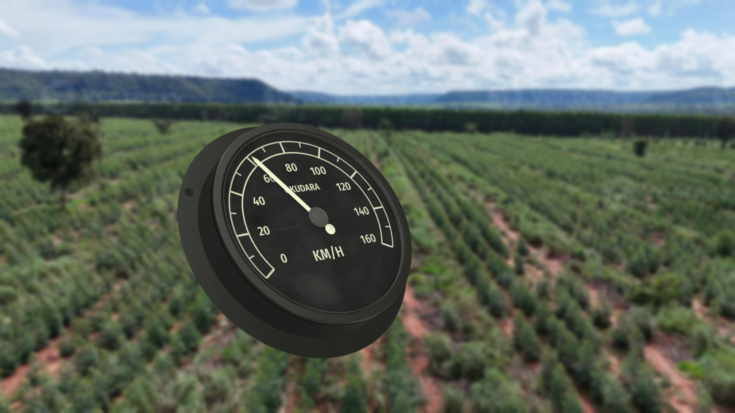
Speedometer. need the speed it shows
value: 60 km/h
